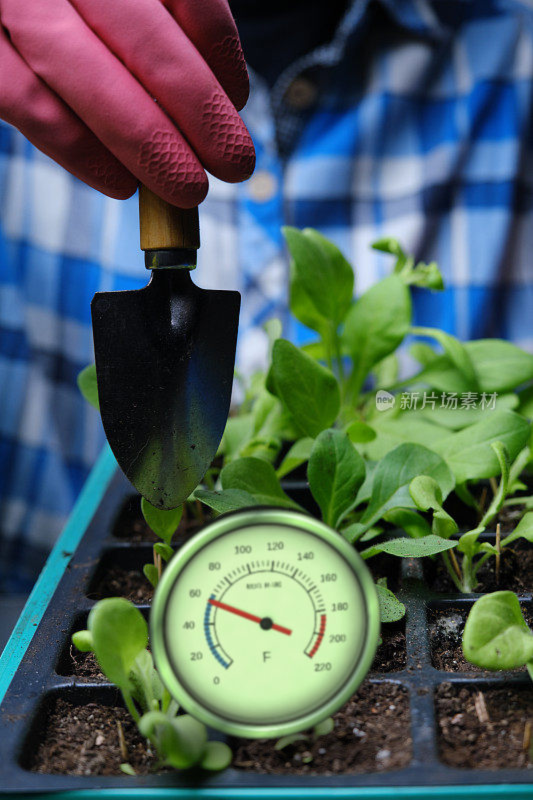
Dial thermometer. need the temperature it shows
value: 60 °F
